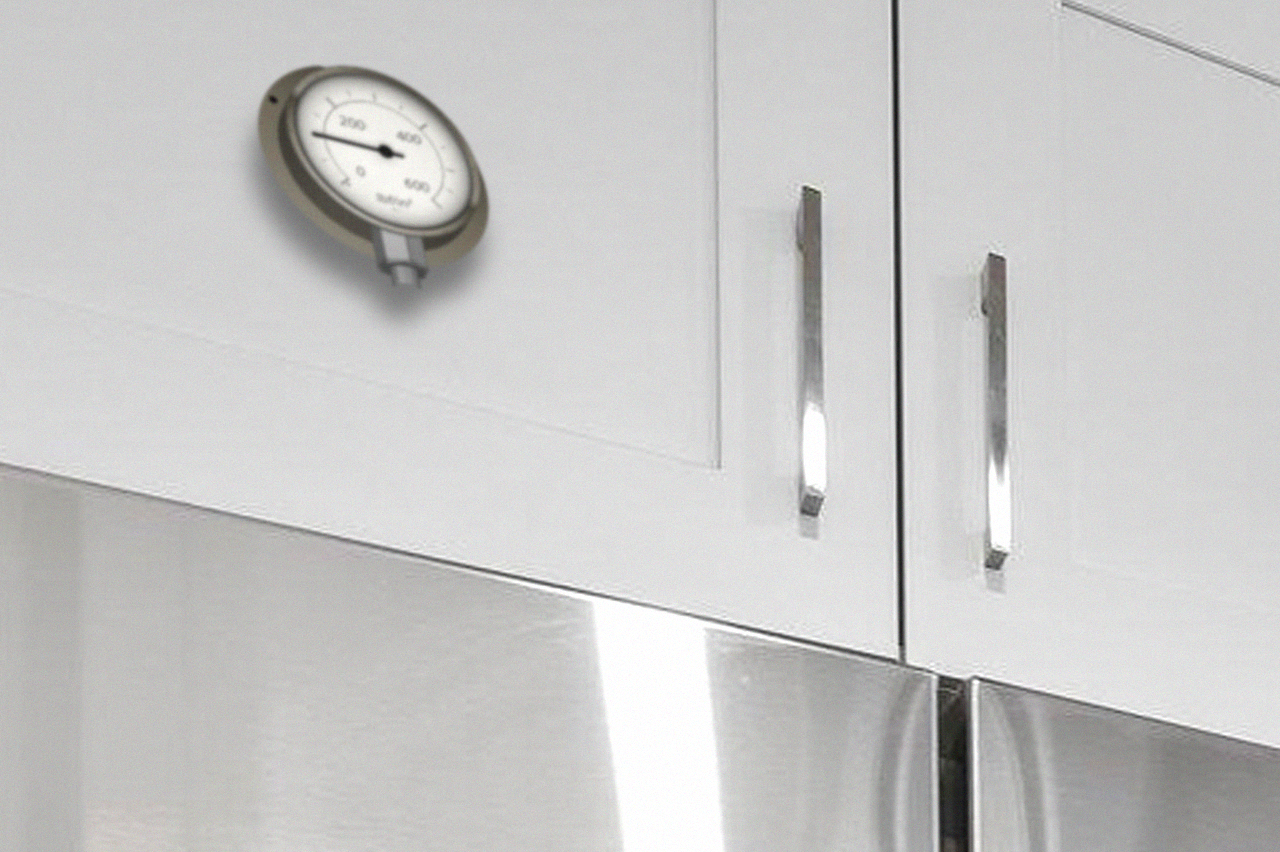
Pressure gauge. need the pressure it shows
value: 100 psi
